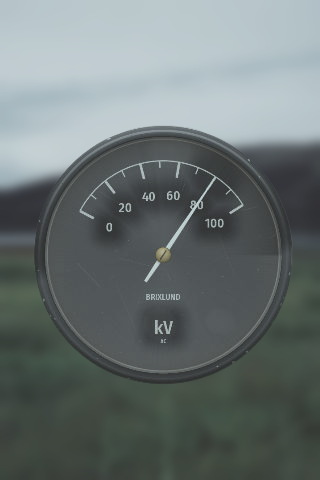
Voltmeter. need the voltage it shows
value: 80 kV
